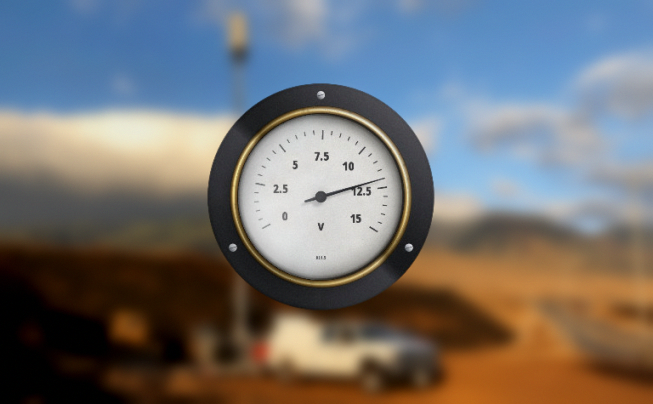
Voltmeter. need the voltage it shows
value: 12 V
